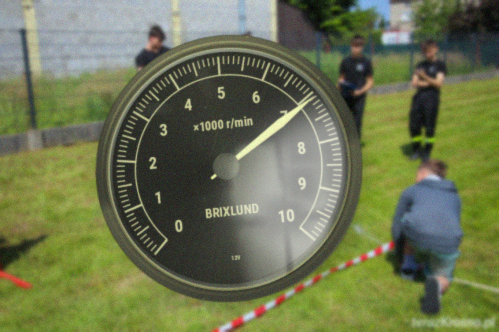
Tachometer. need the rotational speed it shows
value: 7100 rpm
